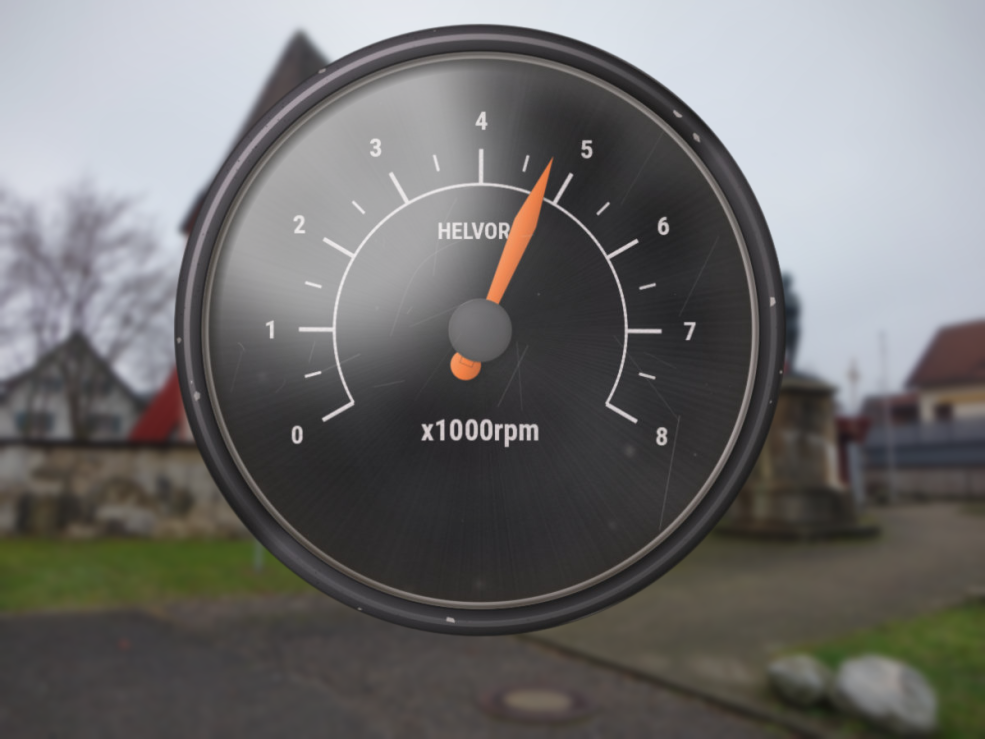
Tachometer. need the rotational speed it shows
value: 4750 rpm
